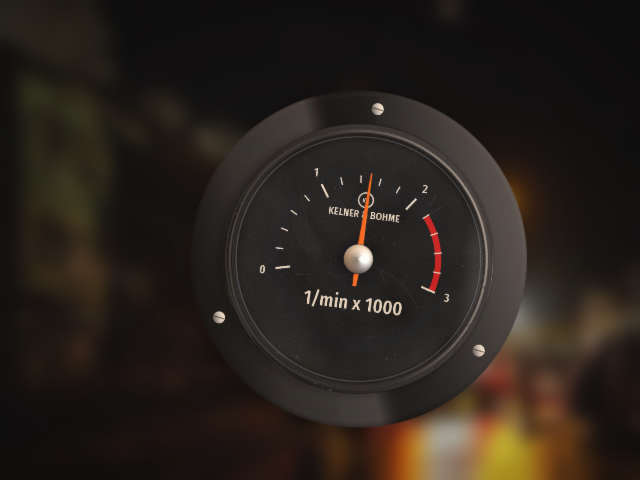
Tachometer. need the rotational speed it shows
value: 1500 rpm
